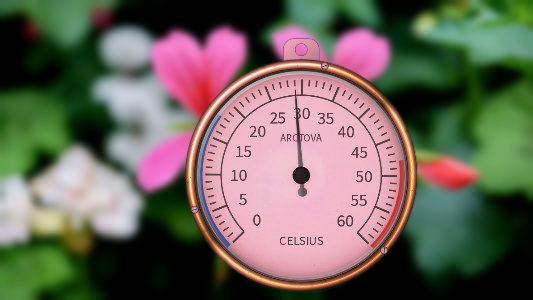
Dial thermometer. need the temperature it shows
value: 29 °C
